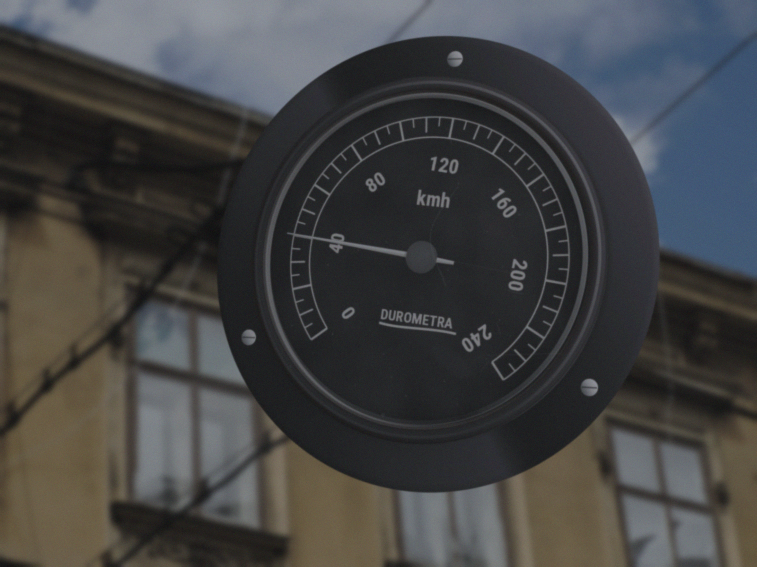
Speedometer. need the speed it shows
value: 40 km/h
